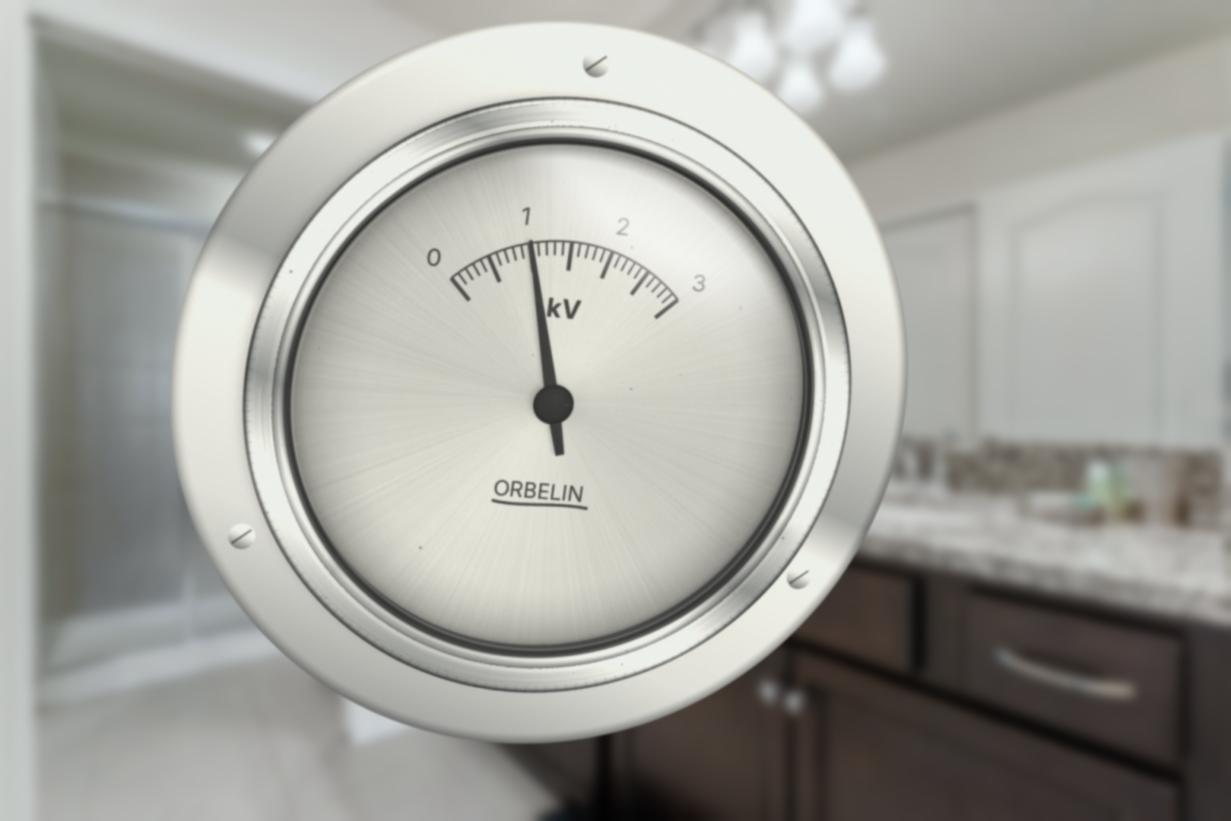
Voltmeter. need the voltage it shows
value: 1 kV
